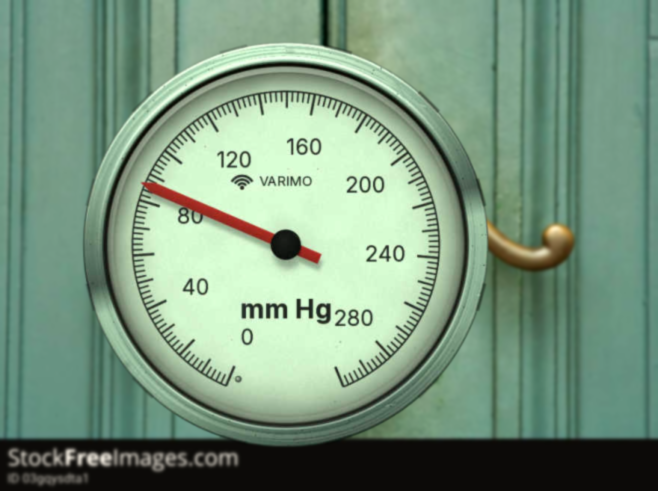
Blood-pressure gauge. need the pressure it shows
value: 86 mmHg
